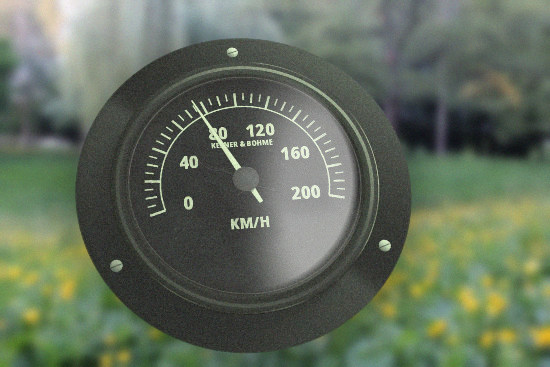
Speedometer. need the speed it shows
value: 75 km/h
